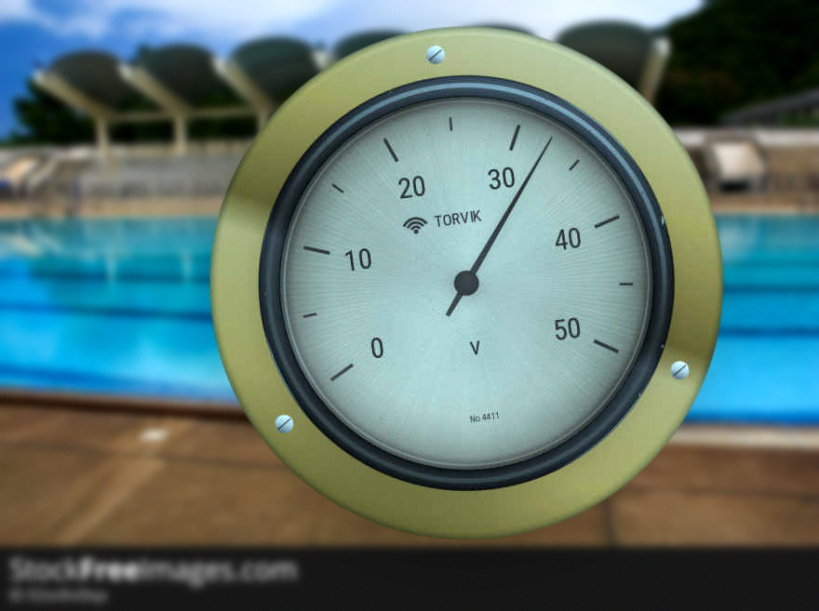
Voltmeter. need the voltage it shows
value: 32.5 V
